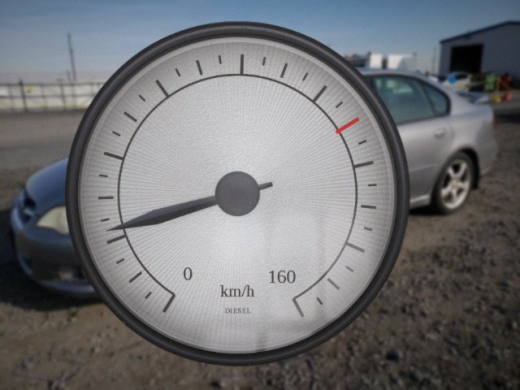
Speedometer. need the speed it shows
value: 22.5 km/h
